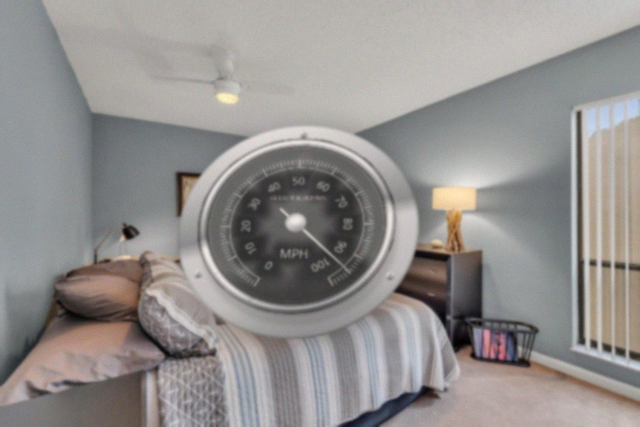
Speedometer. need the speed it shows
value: 95 mph
